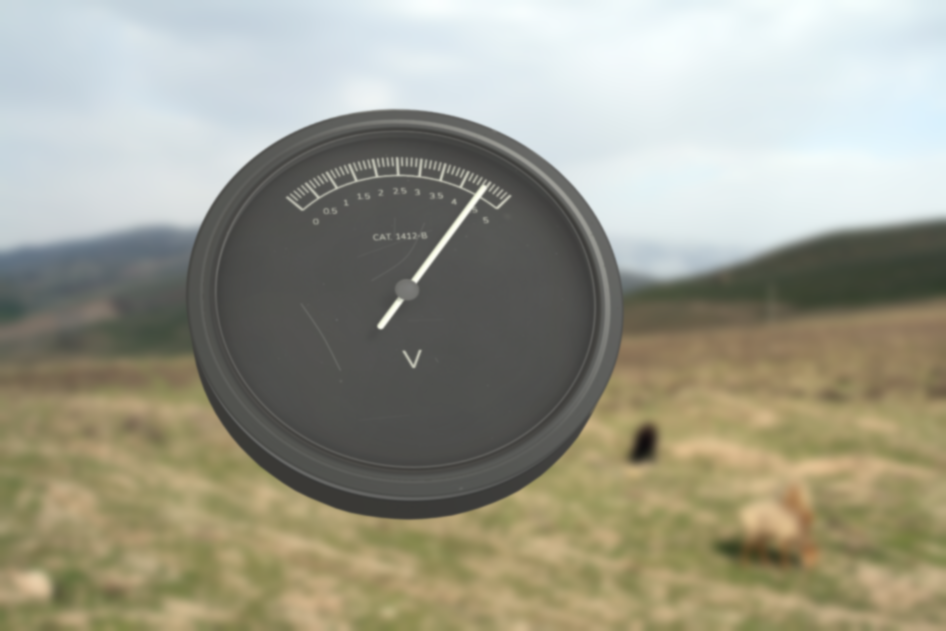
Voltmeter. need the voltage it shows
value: 4.5 V
